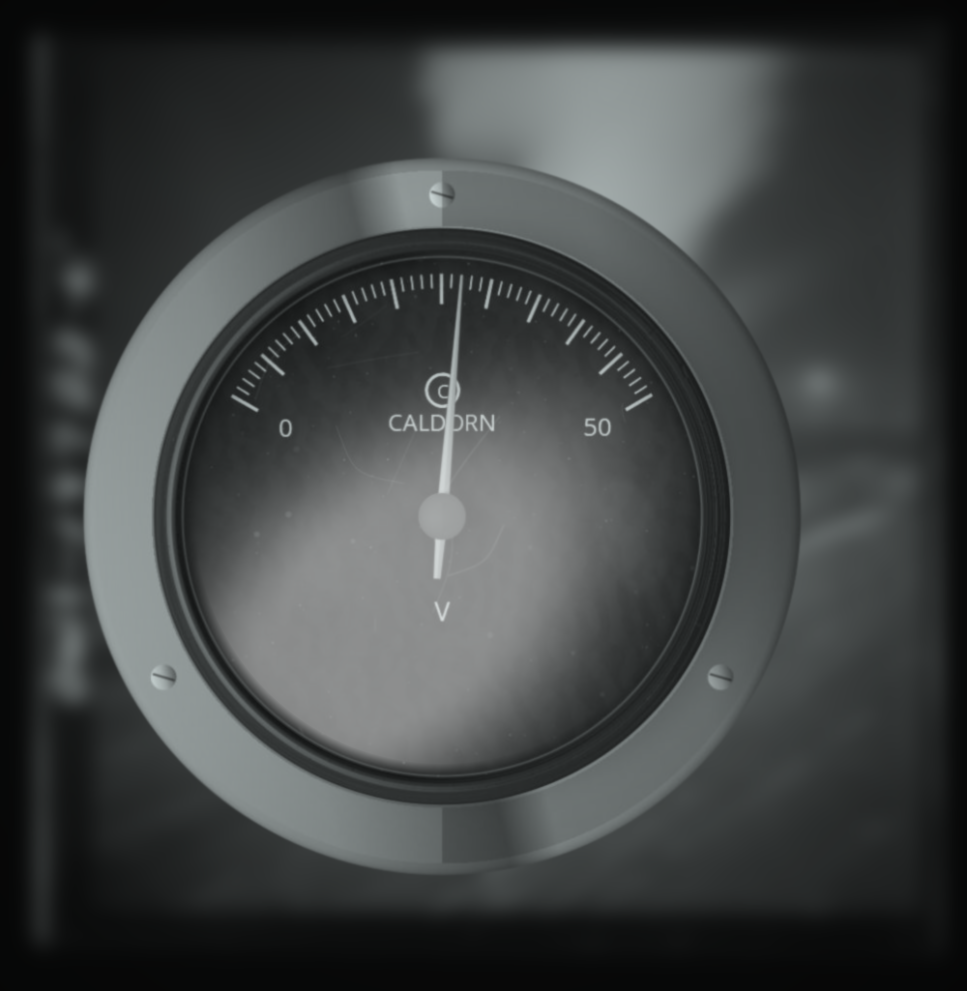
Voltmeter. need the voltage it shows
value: 27 V
